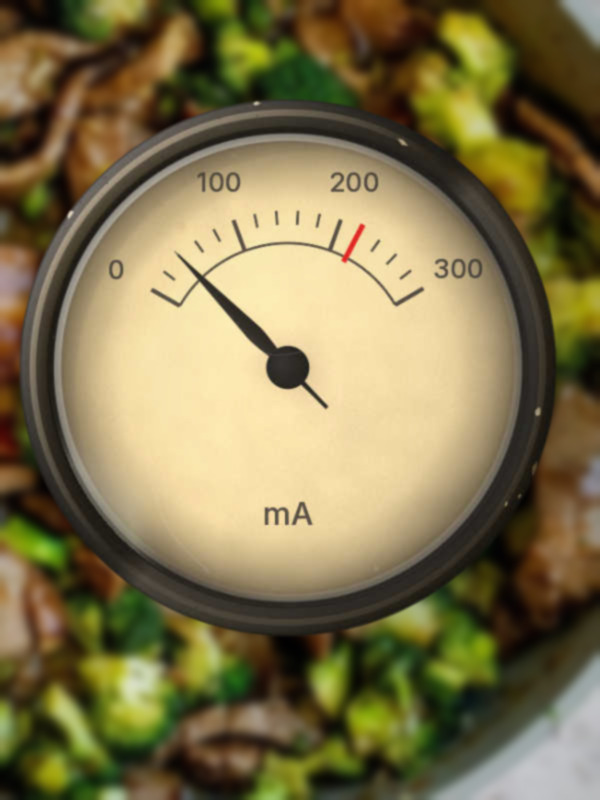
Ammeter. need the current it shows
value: 40 mA
